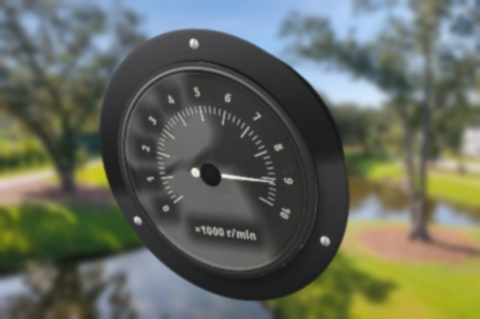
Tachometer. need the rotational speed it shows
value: 9000 rpm
